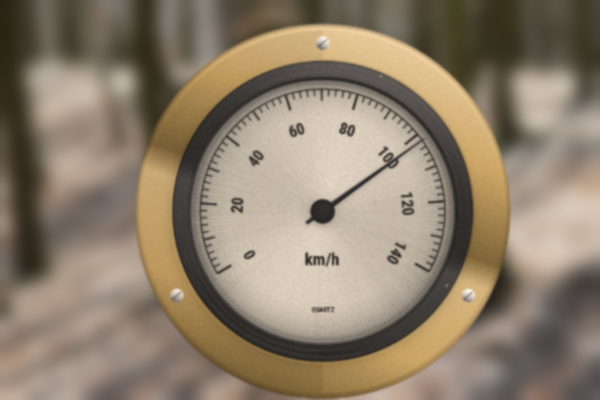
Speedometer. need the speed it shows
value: 102 km/h
